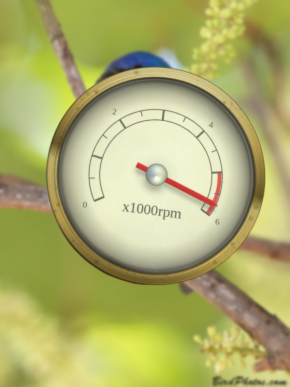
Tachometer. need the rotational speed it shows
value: 5750 rpm
